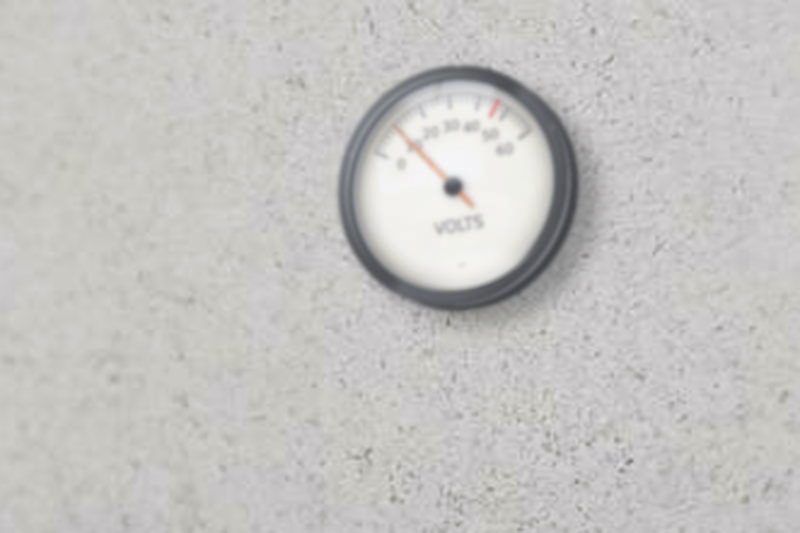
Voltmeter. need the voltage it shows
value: 10 V
